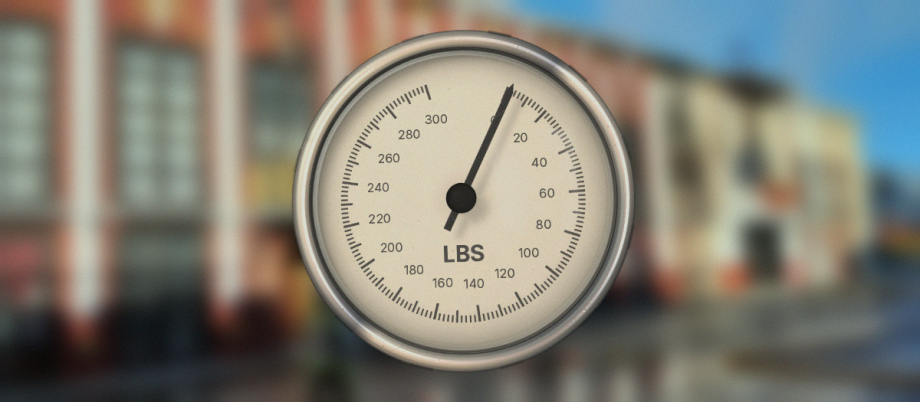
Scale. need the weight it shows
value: 2 lb
